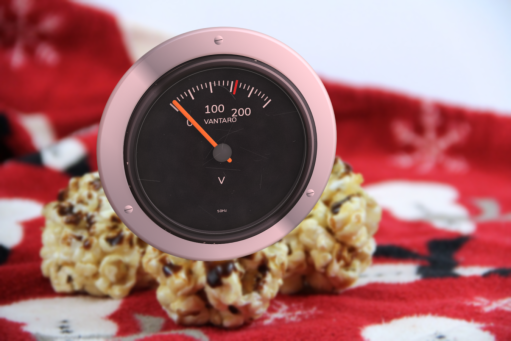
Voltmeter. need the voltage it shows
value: 10 V
